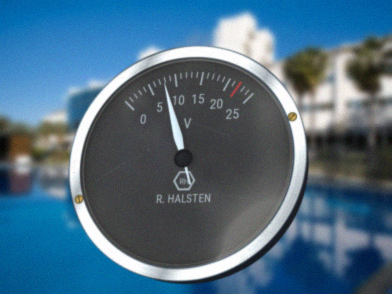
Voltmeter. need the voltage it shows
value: 8 V
